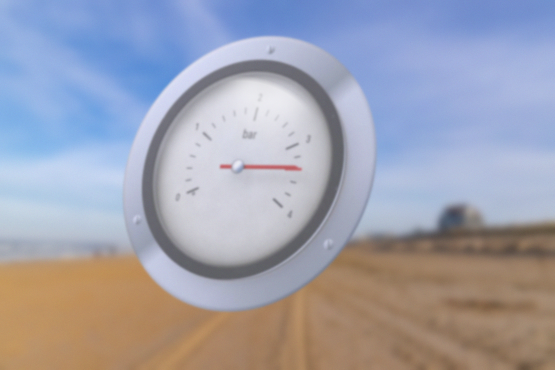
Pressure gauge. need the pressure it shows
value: 3.4 bar
